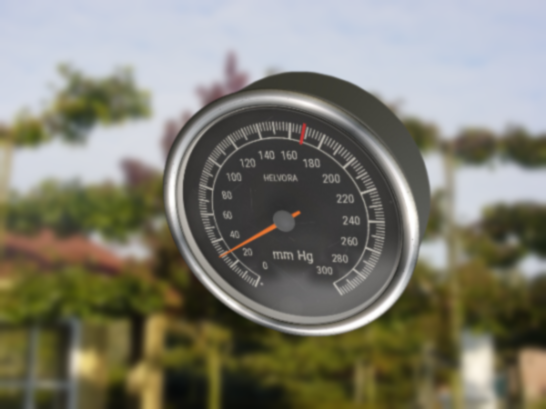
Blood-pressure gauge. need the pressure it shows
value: 30 mmHg
